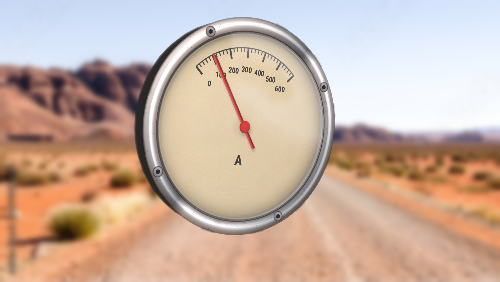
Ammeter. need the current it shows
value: 100 A
